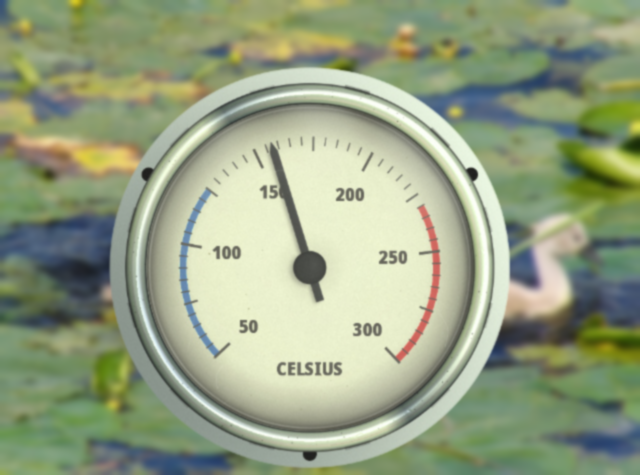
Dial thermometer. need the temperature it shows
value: 157.5 °C
